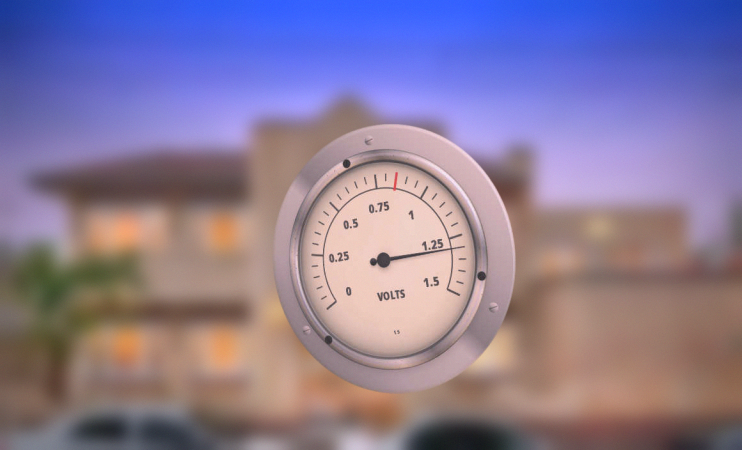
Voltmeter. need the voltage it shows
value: 1.3 V
